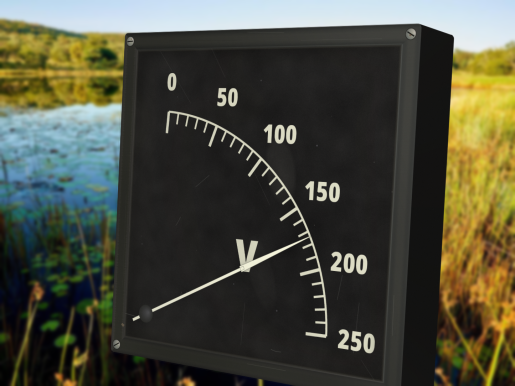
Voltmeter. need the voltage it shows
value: 175 V
